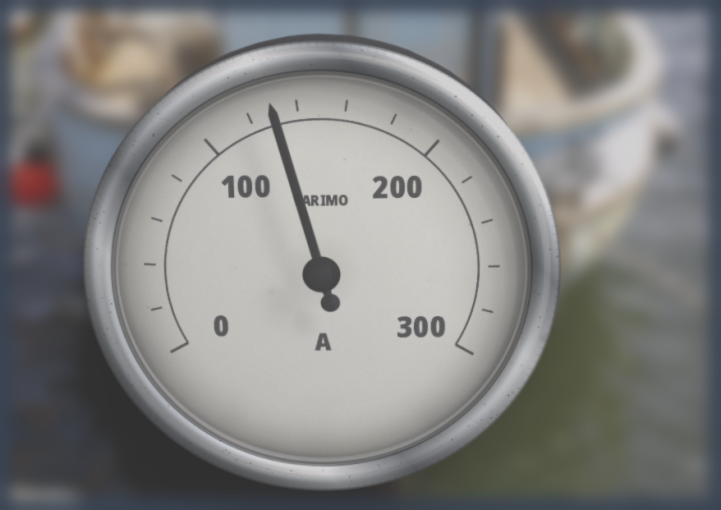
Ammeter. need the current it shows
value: 130 A
